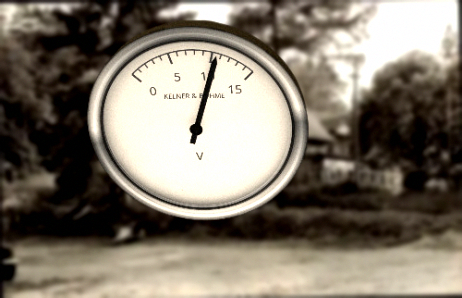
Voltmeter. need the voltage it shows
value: 10.5 V
